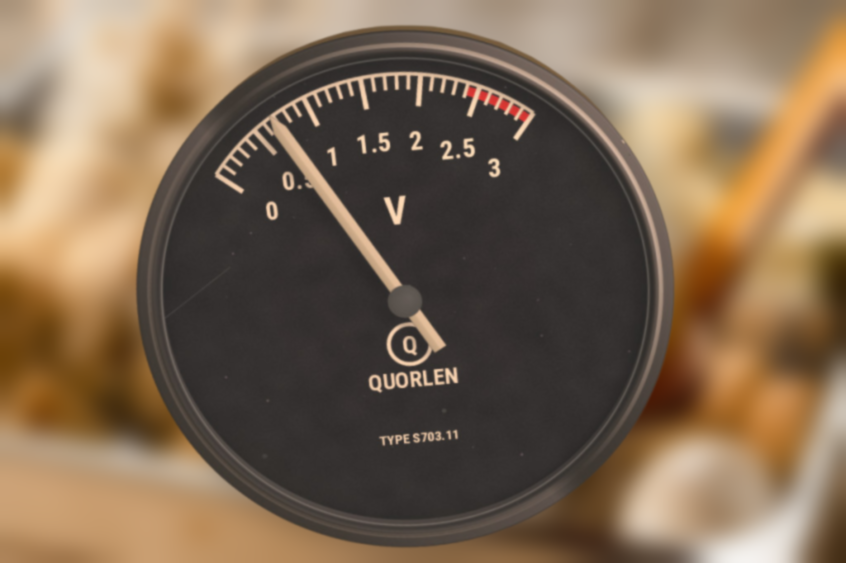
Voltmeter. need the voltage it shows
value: 0.7 V
